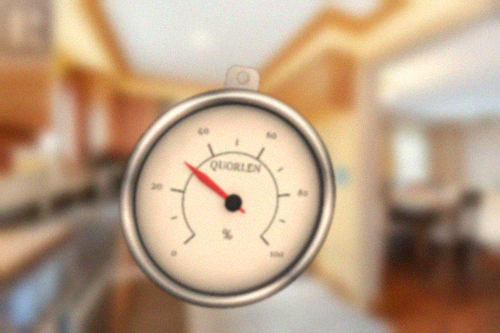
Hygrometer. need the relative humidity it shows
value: 30 %
